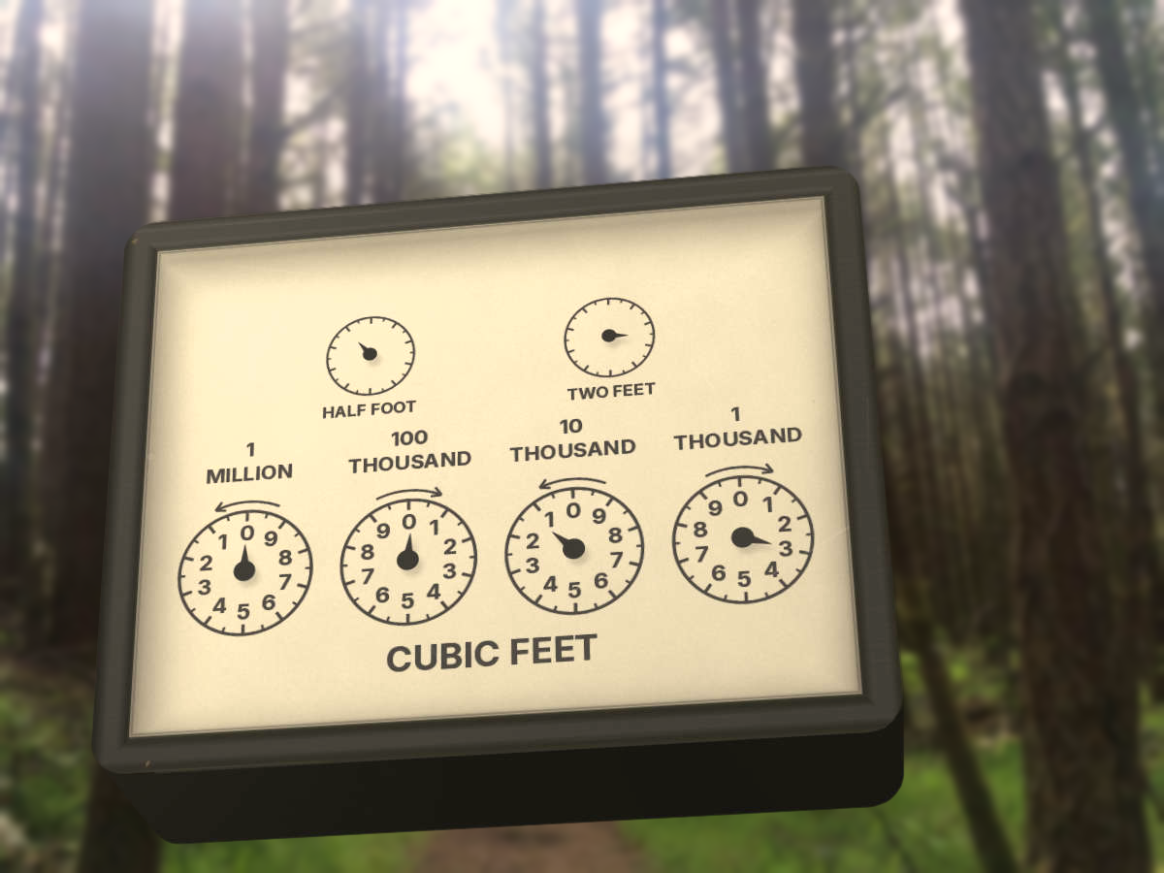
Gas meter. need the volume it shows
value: 1300 ft³
